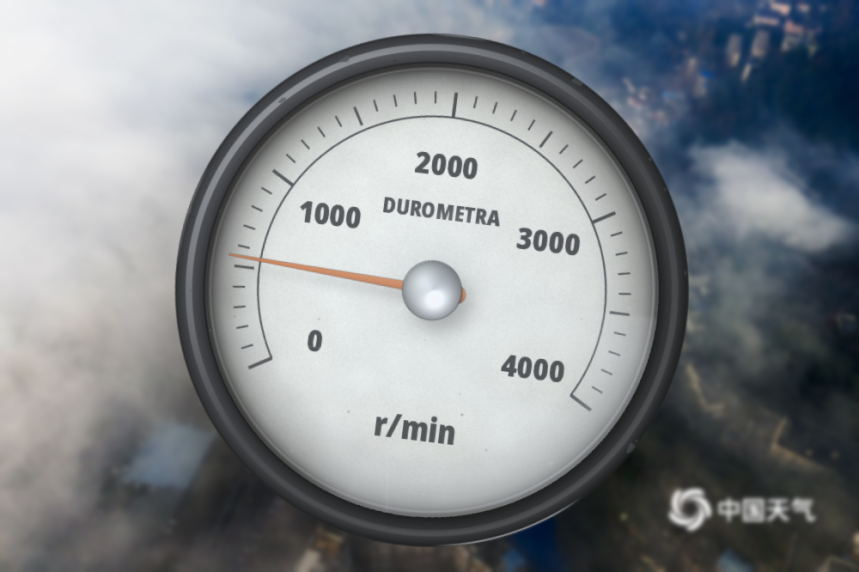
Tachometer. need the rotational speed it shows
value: 550 rpm
